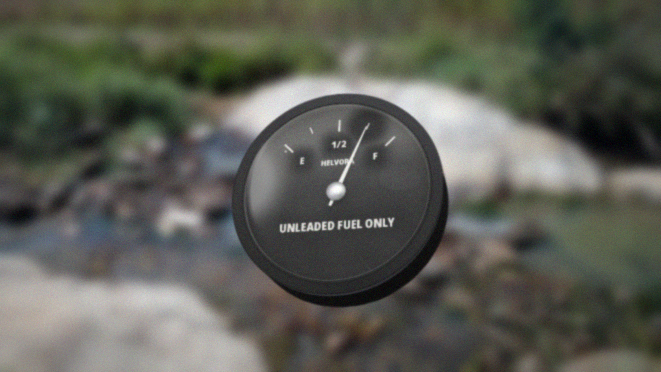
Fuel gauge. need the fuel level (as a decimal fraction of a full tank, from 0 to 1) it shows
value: 0.75
